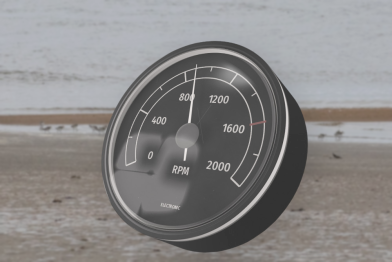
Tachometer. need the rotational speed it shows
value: 900 rpm
